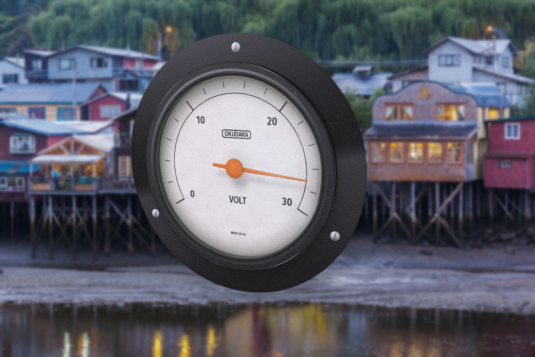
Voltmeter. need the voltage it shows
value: 27 V
